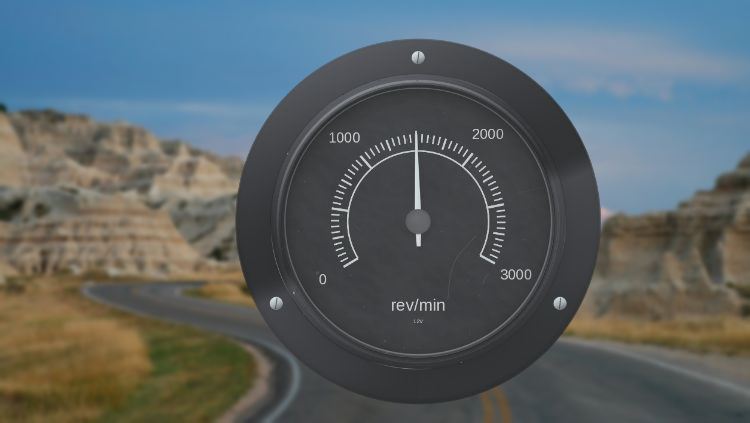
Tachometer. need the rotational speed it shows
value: 1500 rpm
